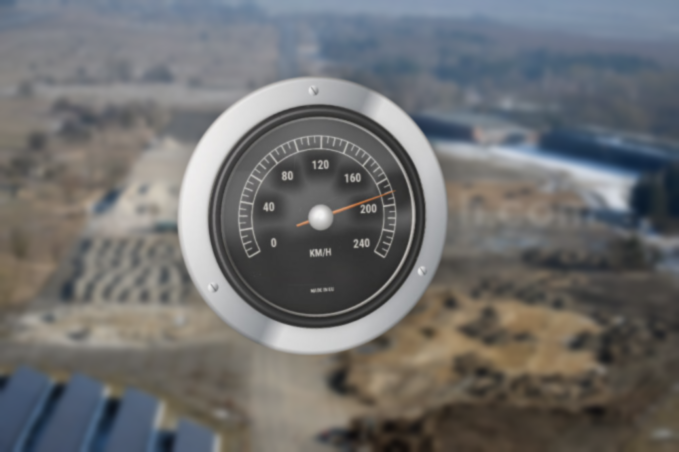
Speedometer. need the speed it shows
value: 190 km/h
